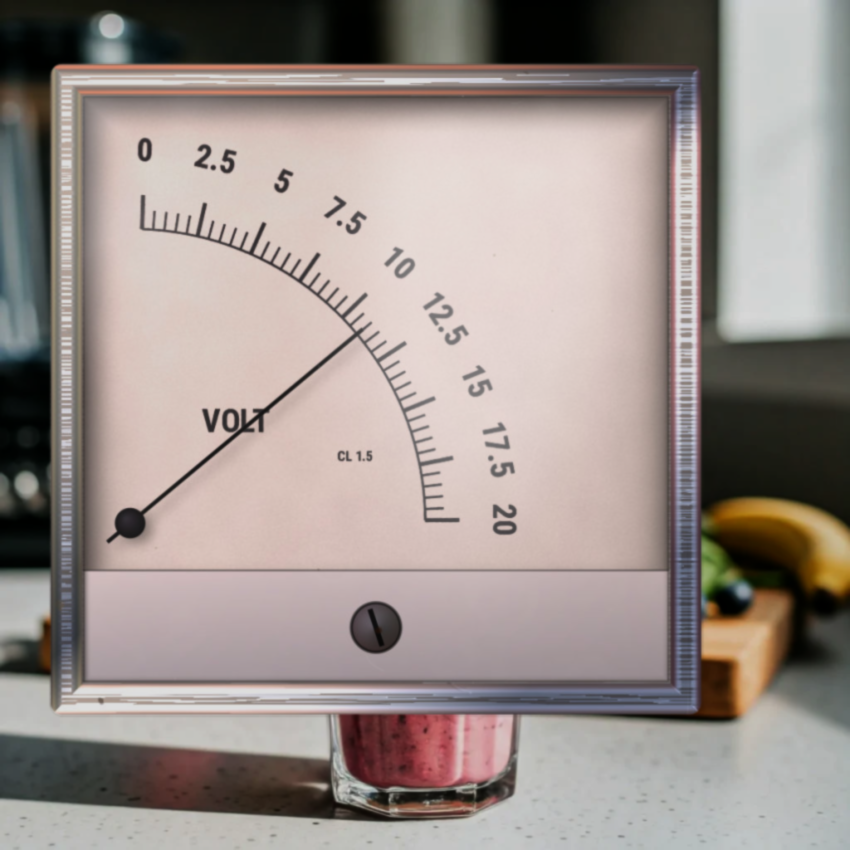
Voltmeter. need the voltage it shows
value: 11 V
